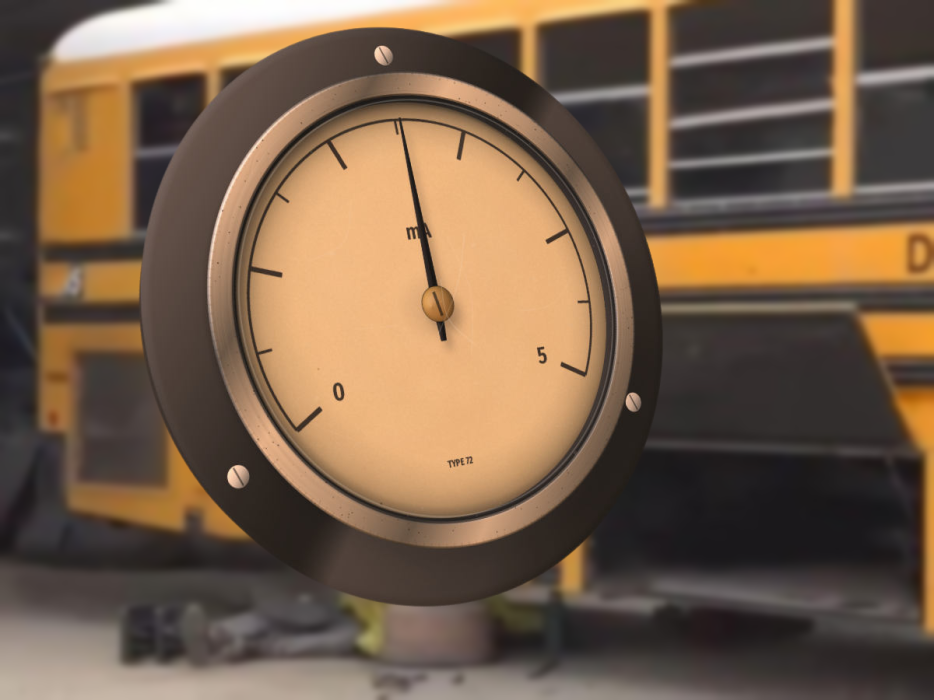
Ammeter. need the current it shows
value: 2.5 mA
